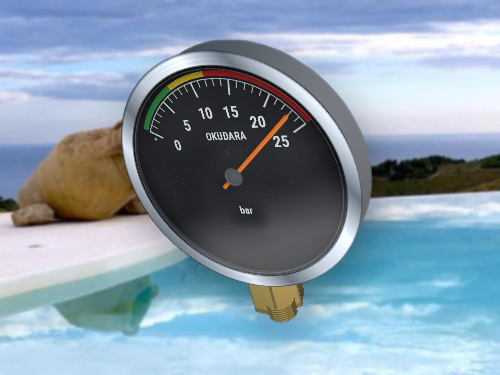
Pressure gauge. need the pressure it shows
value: 23 bar
